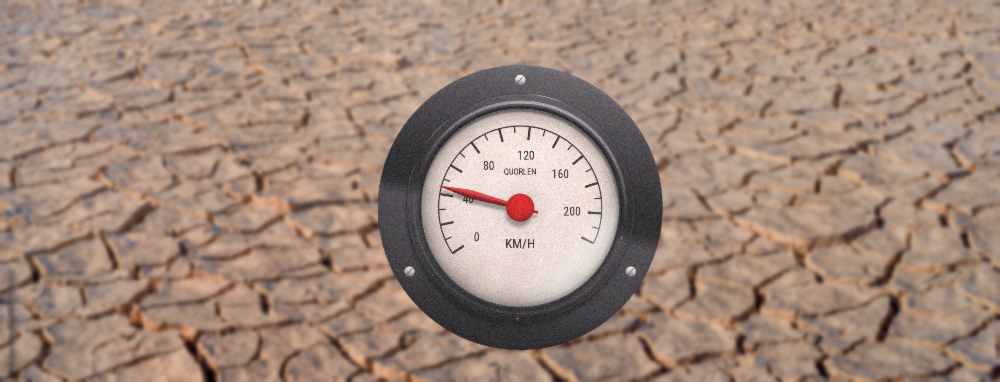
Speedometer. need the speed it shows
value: 45 km/h
